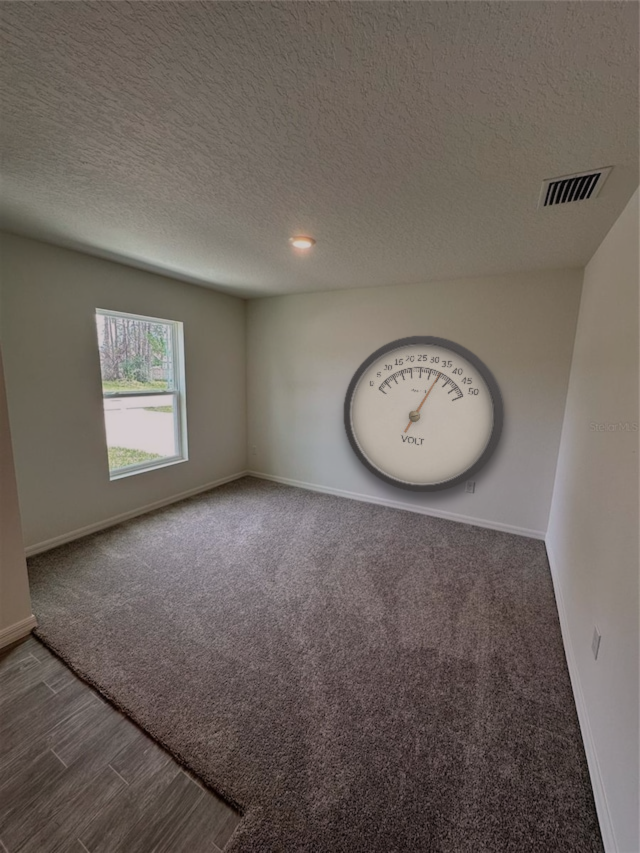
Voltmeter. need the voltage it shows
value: 35 V
